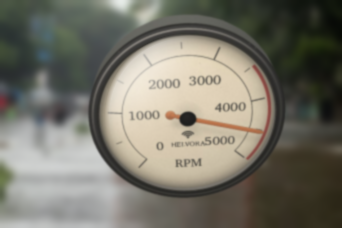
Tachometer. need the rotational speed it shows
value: 4500 rpm
